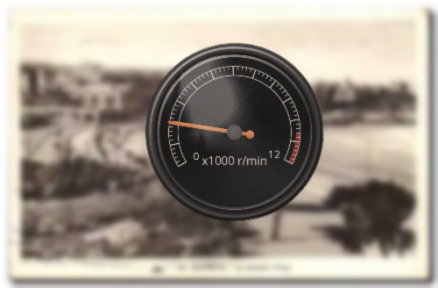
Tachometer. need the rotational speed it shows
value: 2000 rpm
